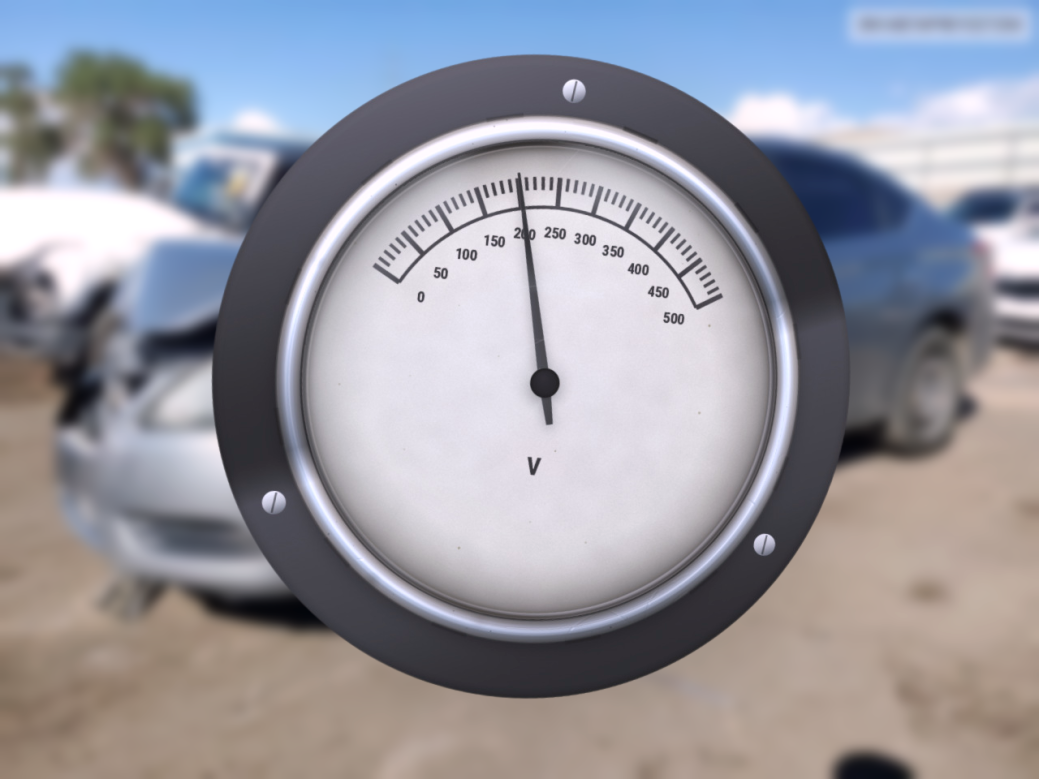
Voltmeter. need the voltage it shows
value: 200 V
